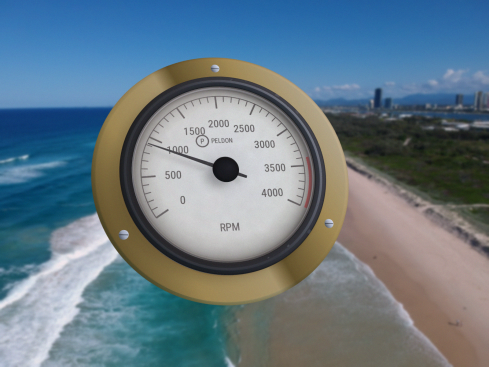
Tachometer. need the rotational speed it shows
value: 900 rpm
